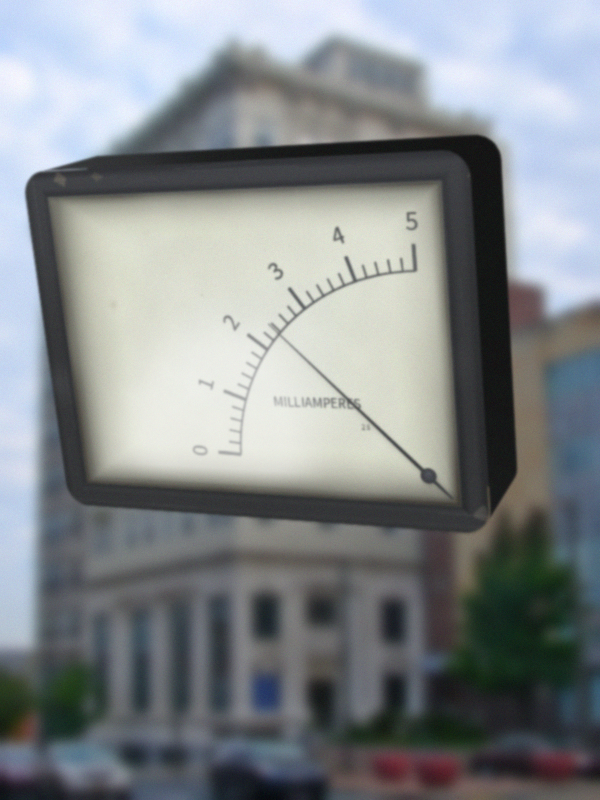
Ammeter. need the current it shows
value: 2.4 mA
